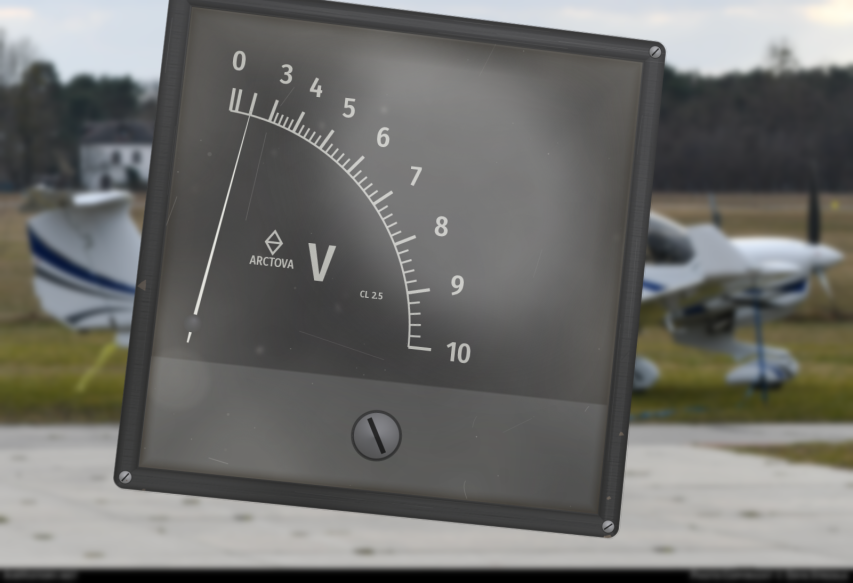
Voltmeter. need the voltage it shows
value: 2 V
